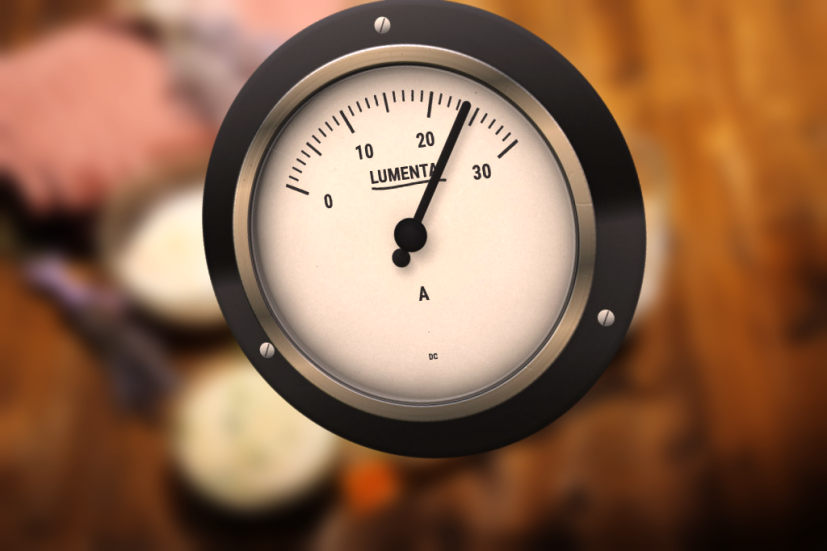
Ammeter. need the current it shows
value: 24 A
